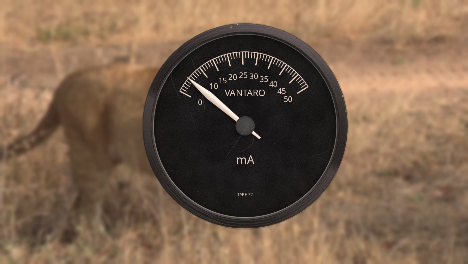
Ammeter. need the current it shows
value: 5 mA
